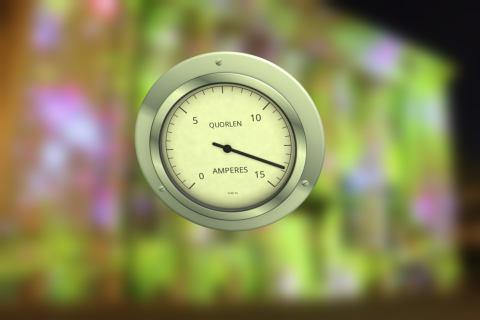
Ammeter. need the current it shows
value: 13.75 A
